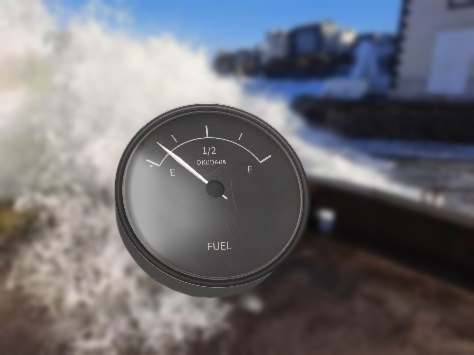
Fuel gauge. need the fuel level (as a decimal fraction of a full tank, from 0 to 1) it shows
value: 0.125
